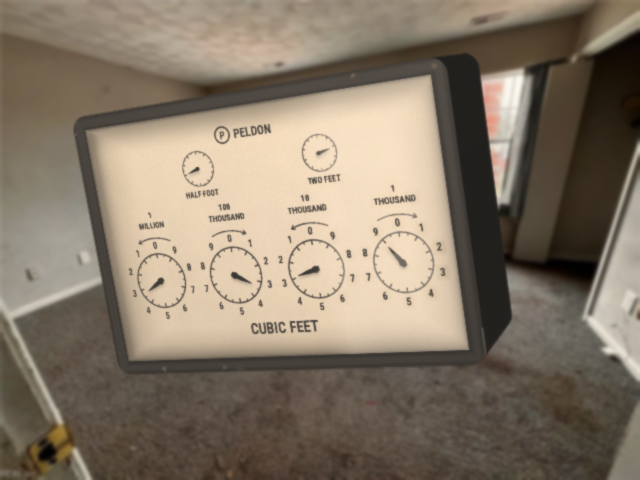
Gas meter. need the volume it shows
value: 332900 ft³
